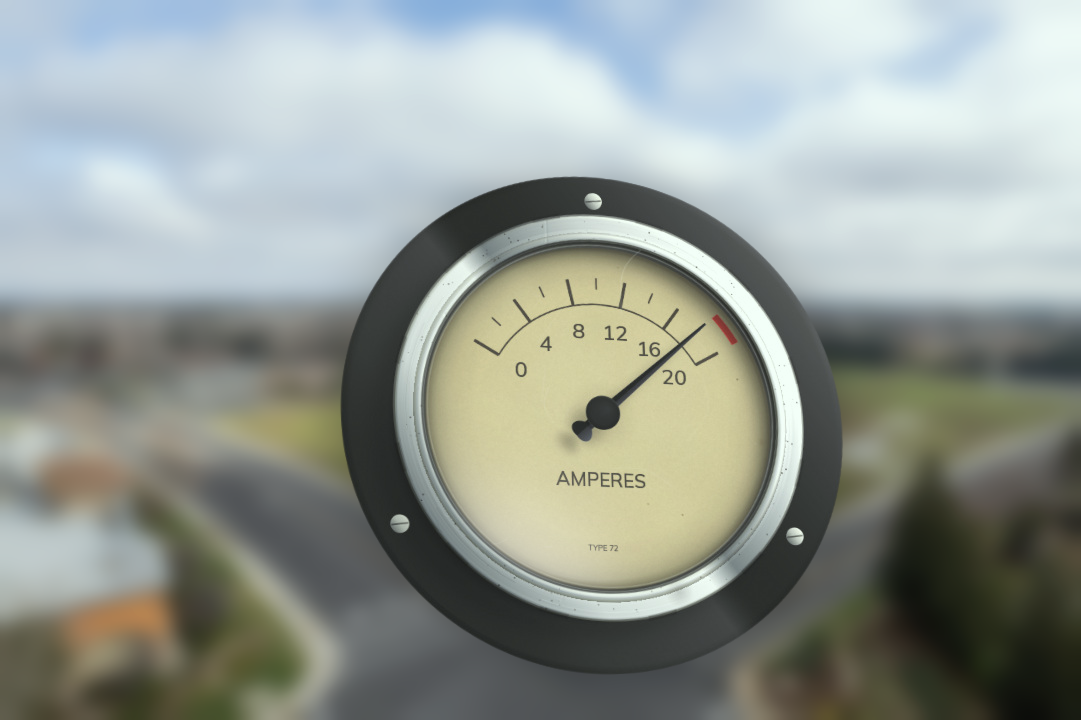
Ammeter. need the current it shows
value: 18 A
